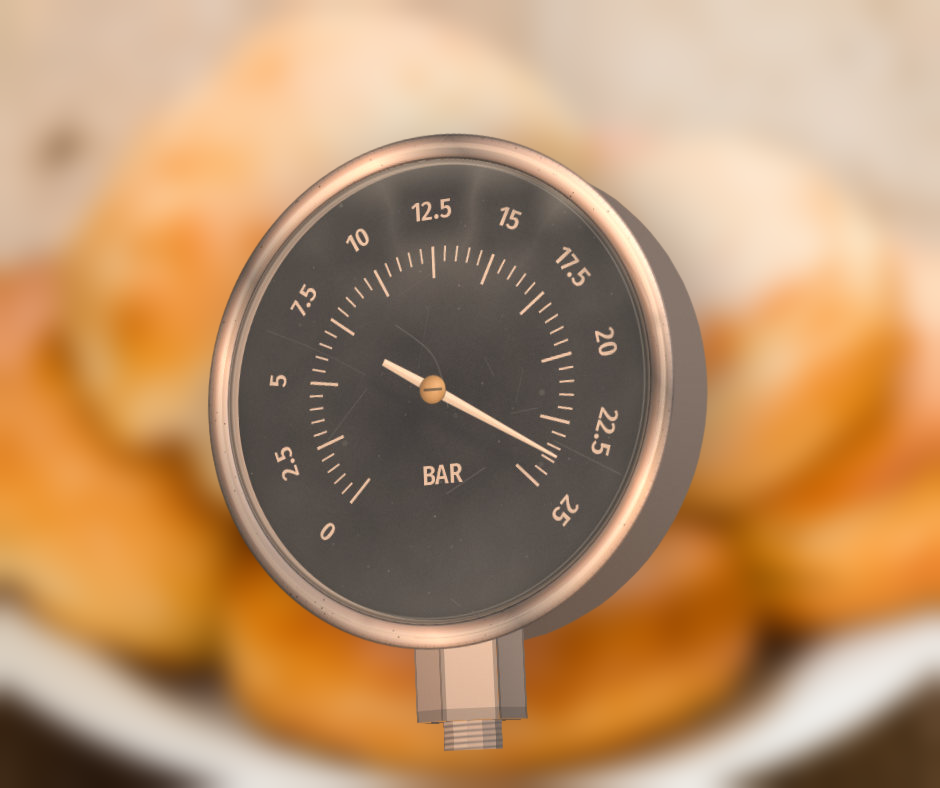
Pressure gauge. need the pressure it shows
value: 23.75 bar
